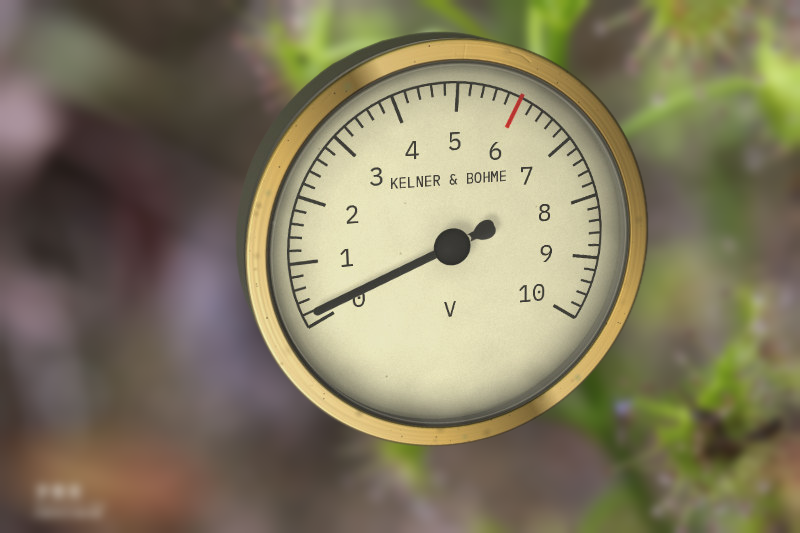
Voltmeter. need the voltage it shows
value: 0.2 V
